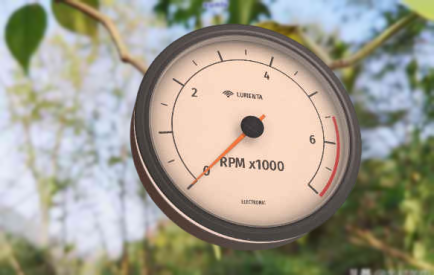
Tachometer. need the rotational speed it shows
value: 0 rpm
